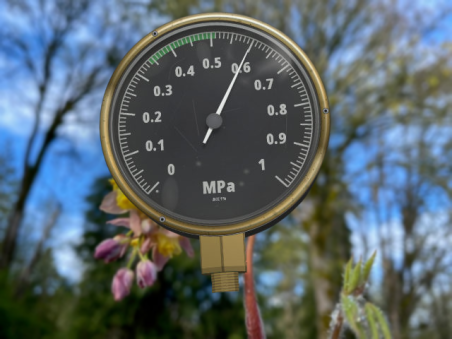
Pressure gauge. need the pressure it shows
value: 0.6 MPa
